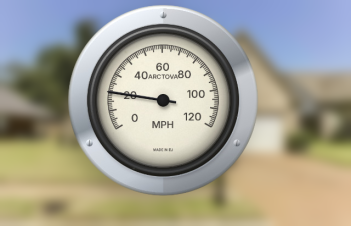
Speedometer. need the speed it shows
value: 20 mph
